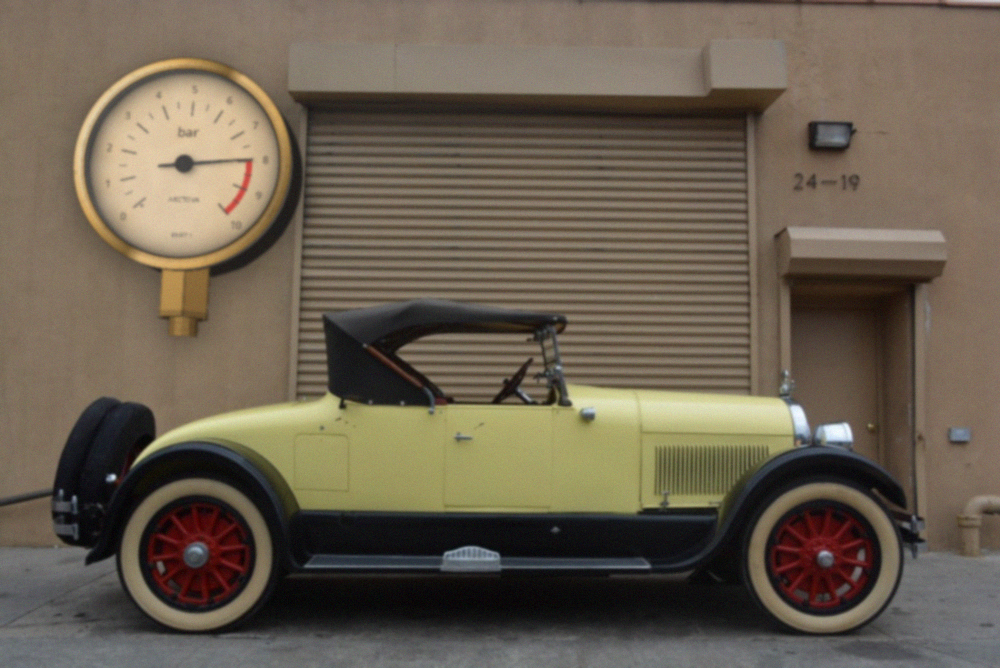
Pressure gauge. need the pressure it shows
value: 8 bar
